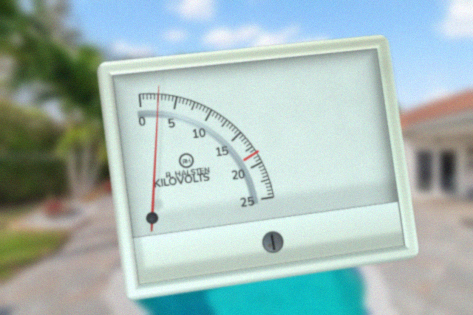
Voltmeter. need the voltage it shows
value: 2.5 kV
